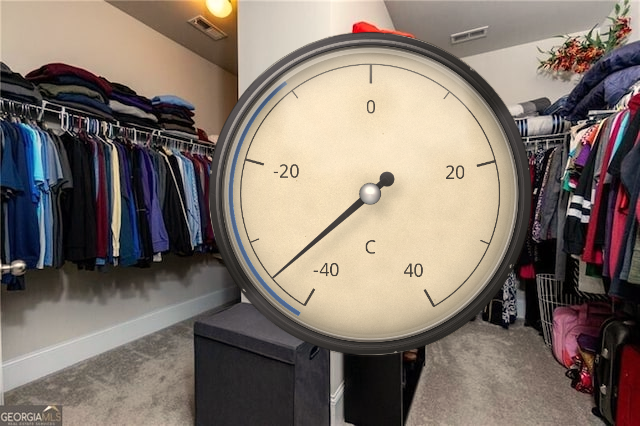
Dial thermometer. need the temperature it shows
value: -35 °C
